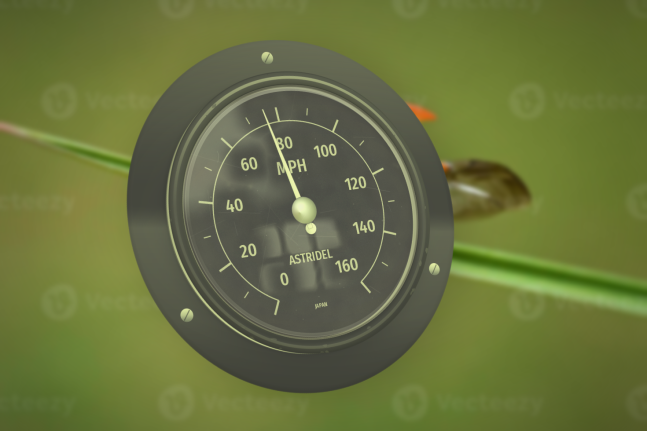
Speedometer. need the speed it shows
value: 75 mph
